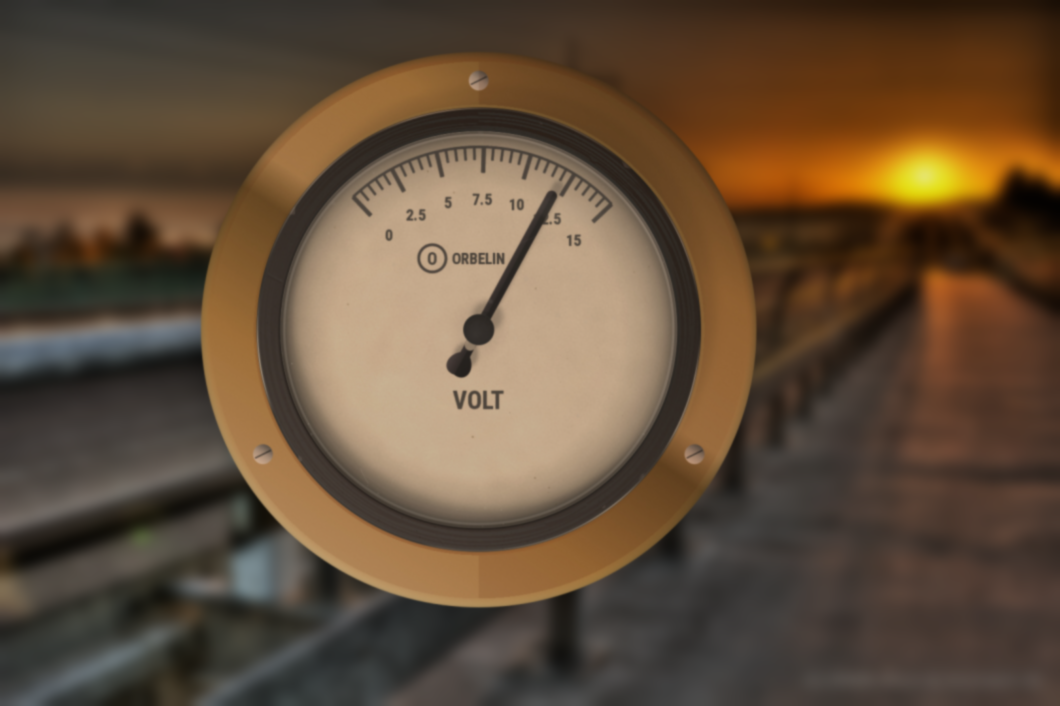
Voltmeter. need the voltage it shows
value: 12 V
